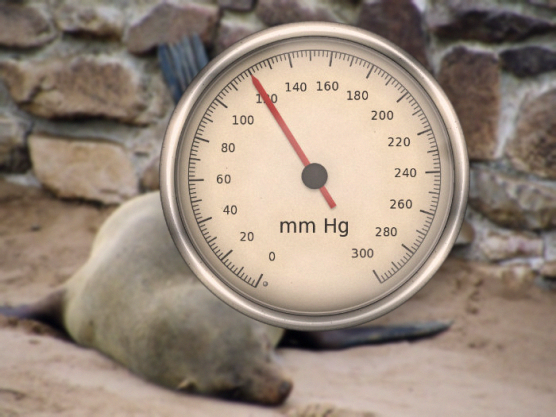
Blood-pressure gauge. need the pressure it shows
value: 120 mmHg
